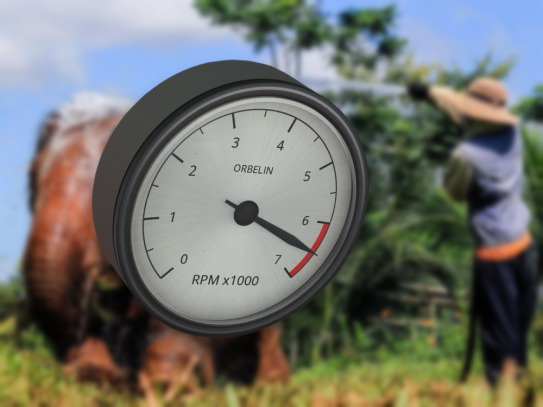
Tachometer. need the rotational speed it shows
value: 6500 rpm
